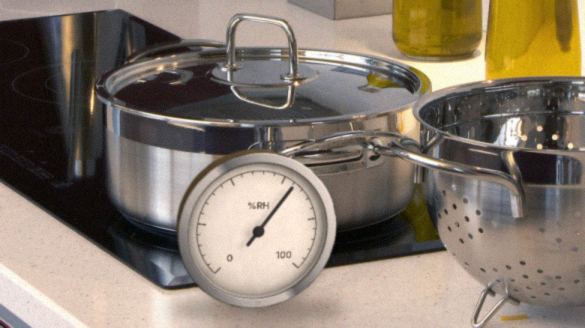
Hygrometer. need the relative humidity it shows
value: 64 %
